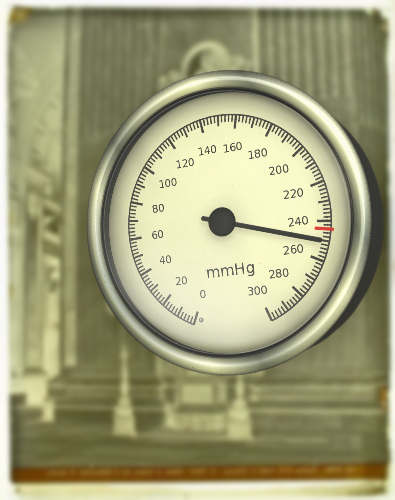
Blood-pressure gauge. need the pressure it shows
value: 250 mmHg
